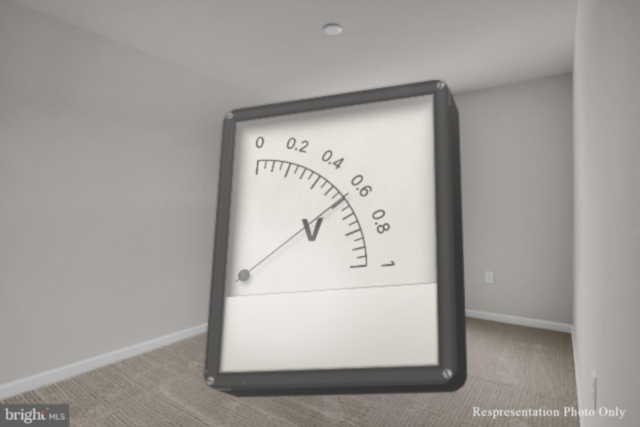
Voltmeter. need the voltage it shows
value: 0.6 V
